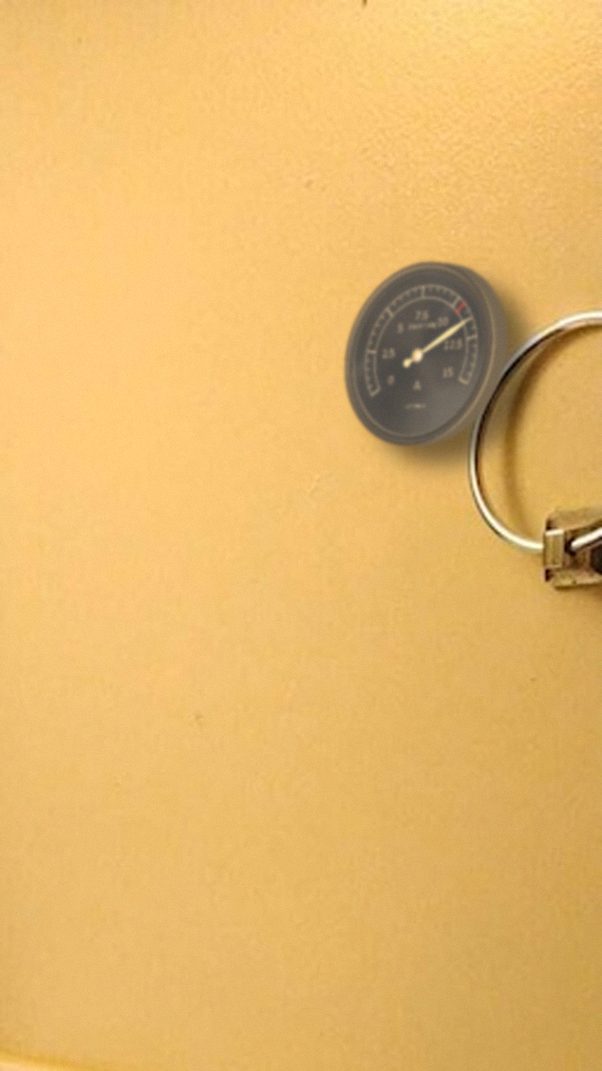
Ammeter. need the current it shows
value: 11.5 A
